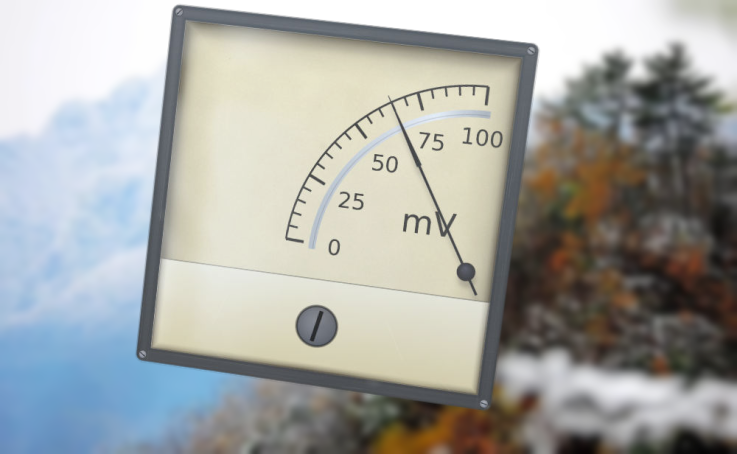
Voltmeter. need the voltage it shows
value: 65 mV
